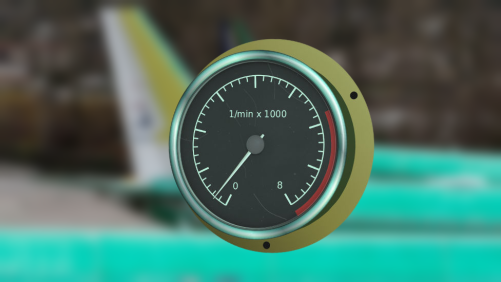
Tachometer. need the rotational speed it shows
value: 300 rpm
